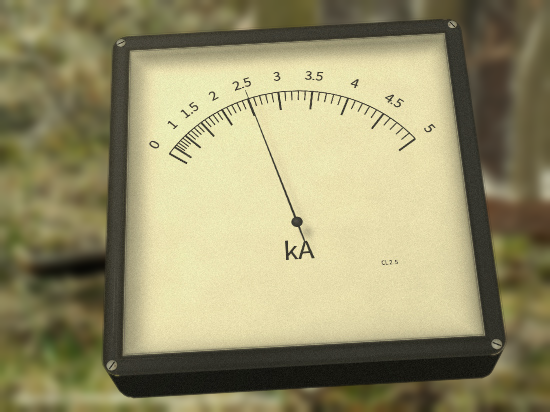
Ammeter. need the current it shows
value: 2.5 kA
